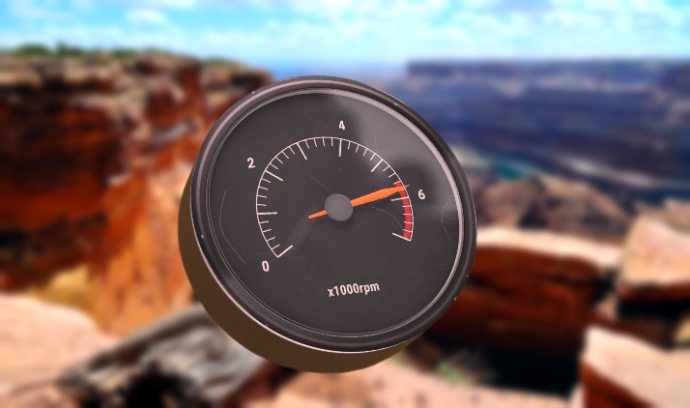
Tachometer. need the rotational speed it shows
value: 5800 rpm
